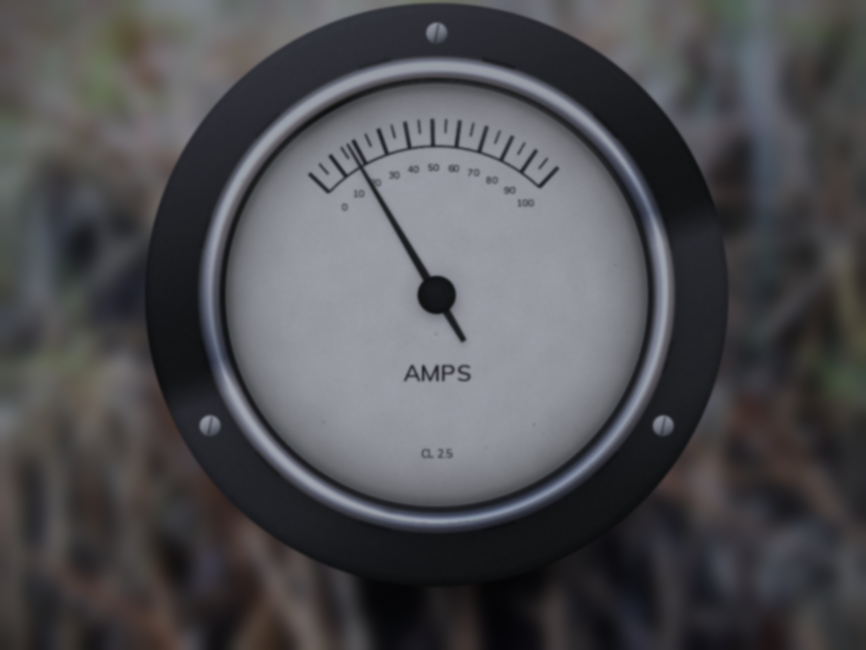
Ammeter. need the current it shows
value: 17.5 A
